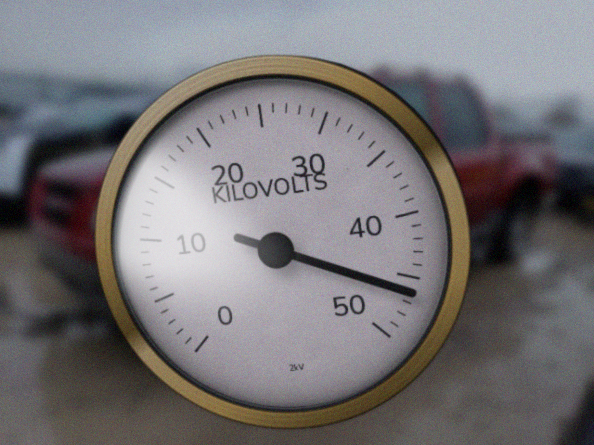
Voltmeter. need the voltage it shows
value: 46 kV
